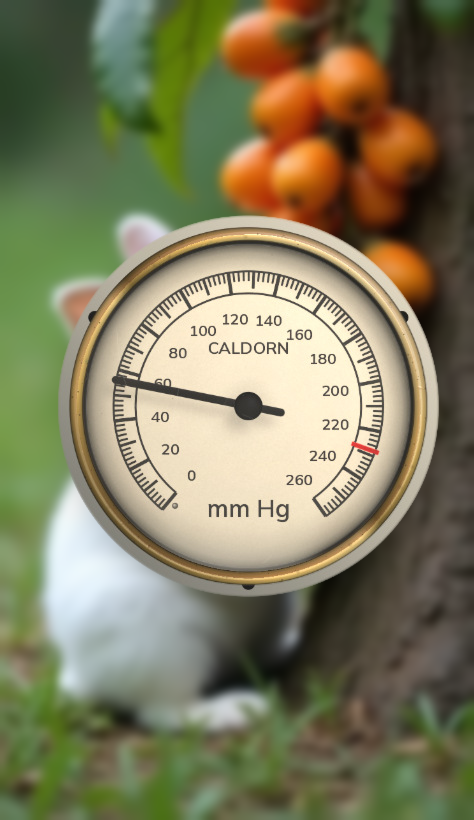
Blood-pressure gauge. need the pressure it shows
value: 56 mmHg
